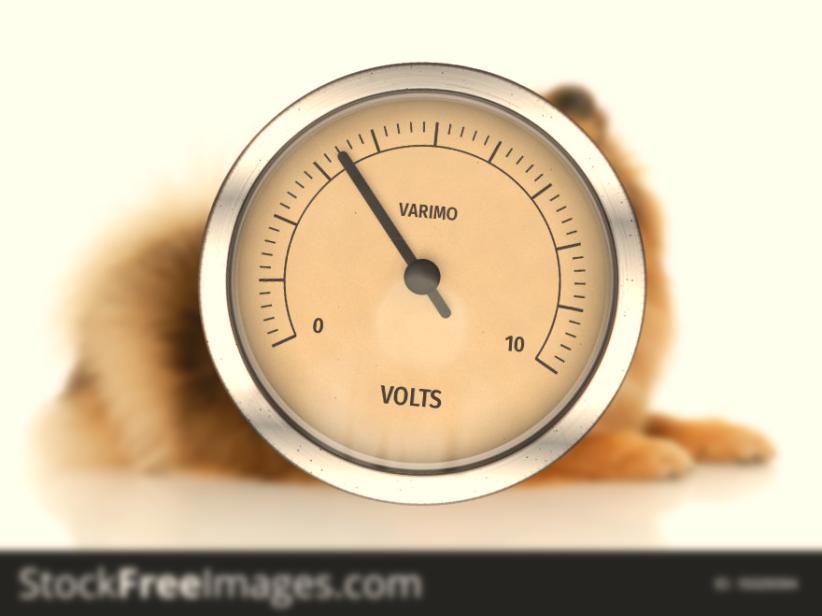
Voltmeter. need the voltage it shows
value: 3.4 V
